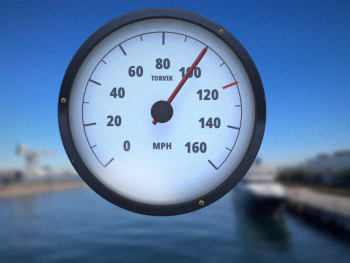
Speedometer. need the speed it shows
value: 100 mph
